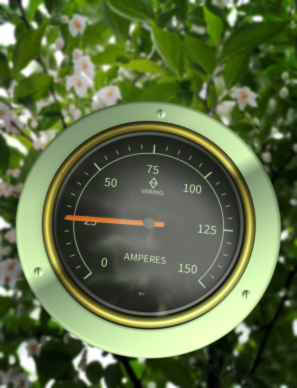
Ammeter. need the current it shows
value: 25 A
